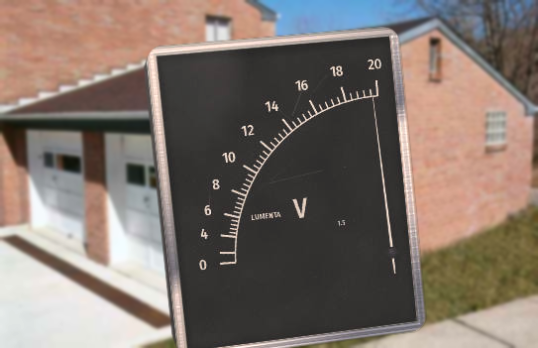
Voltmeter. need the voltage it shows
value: 19.6 V
